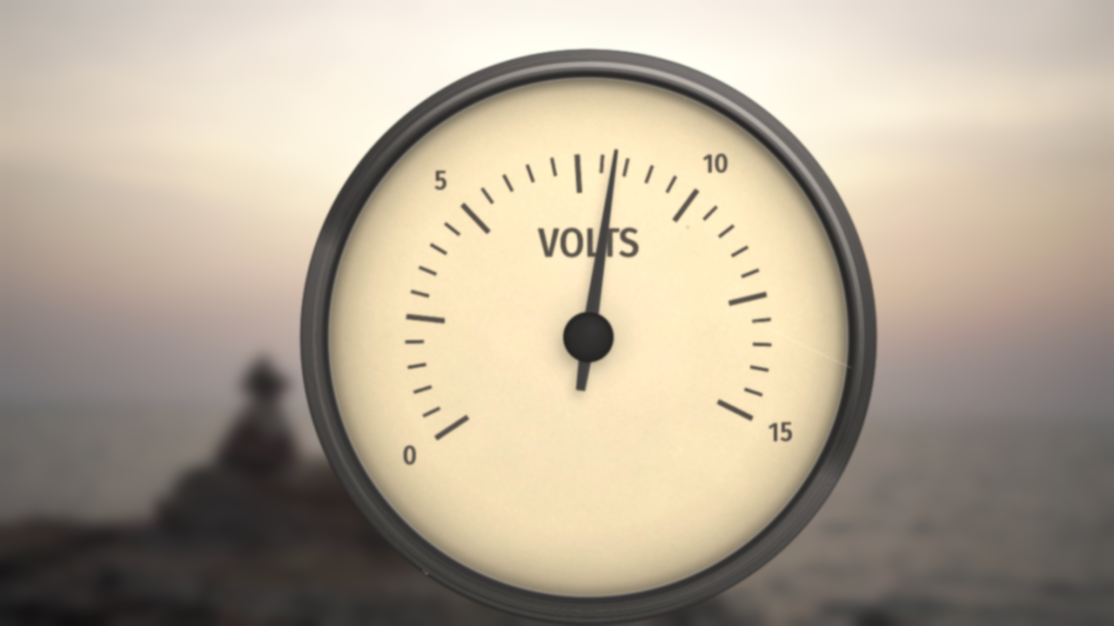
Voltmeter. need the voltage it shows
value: 8.25 V
